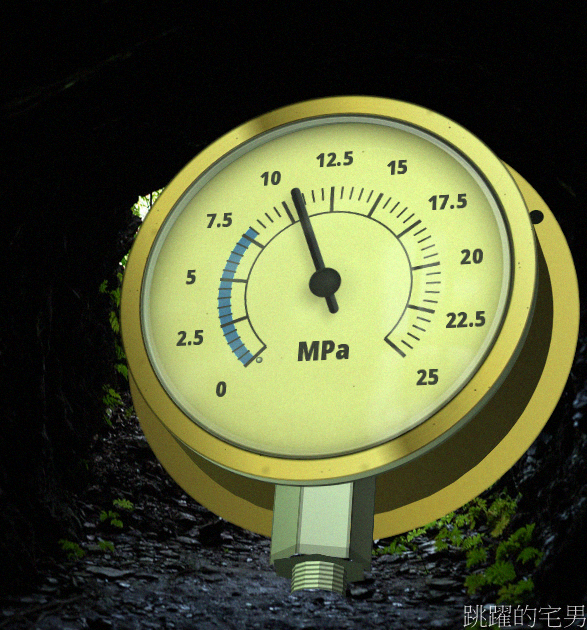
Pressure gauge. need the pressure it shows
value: 10.75 MPa
